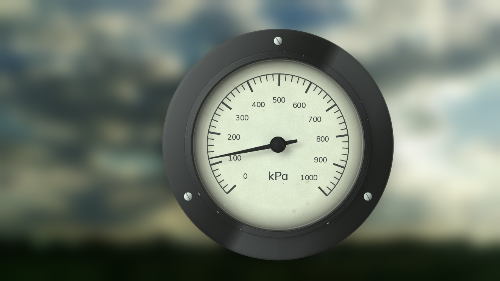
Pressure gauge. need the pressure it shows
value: 120 kPa
